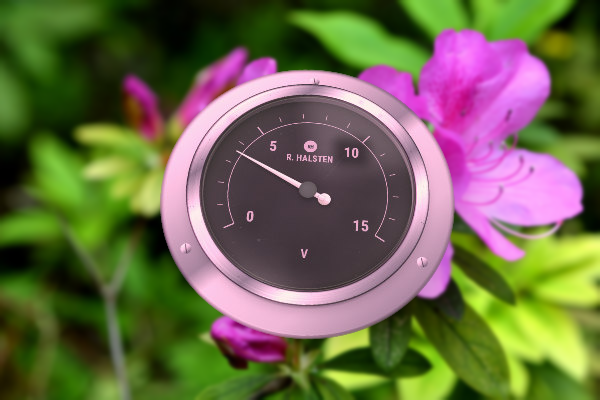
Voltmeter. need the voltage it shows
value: 3.5 V
